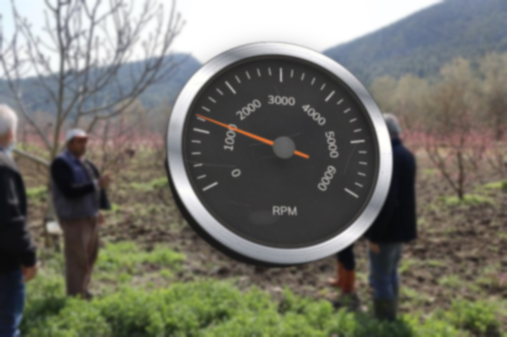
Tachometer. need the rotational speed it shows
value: 1200 rpm
